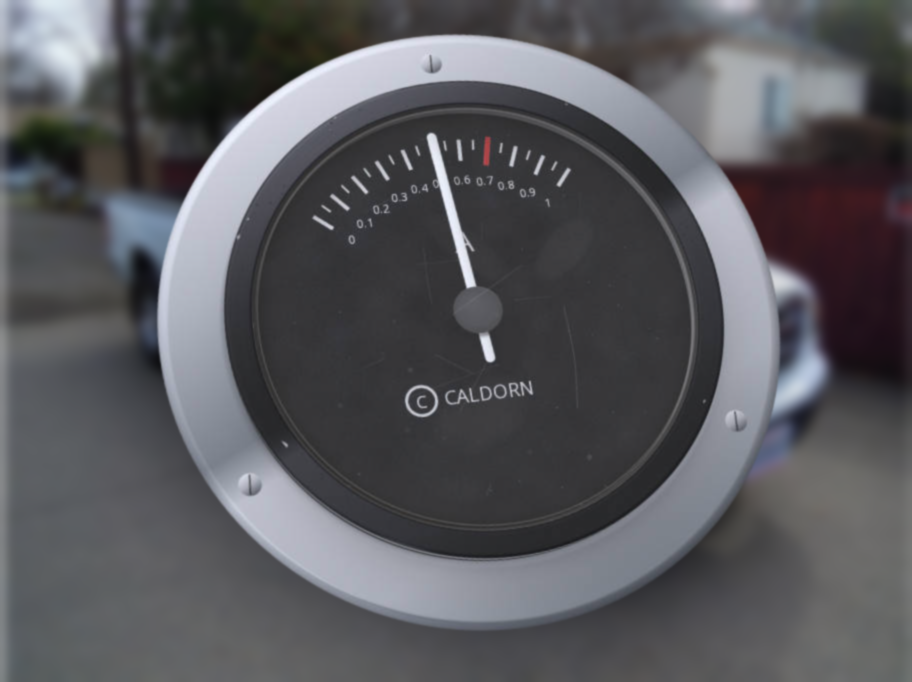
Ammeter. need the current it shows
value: 0.5 A
